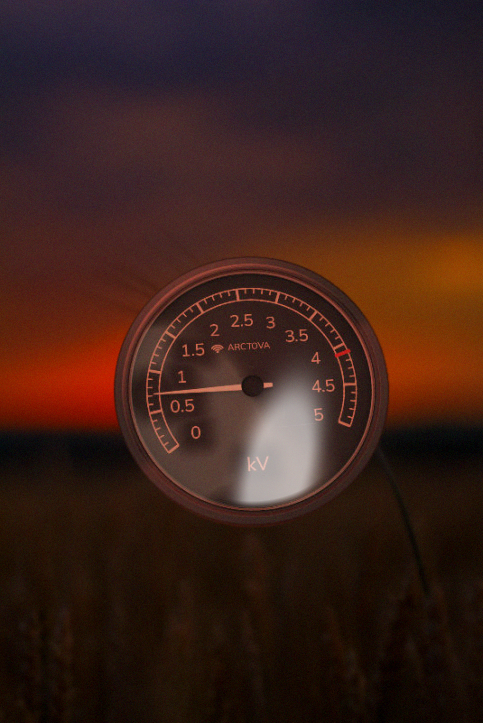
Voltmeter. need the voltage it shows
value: 0.7 kV
